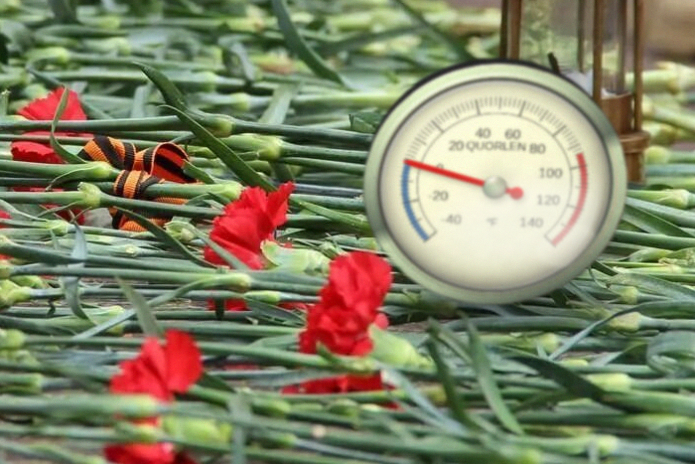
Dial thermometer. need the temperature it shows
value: 0 °F
